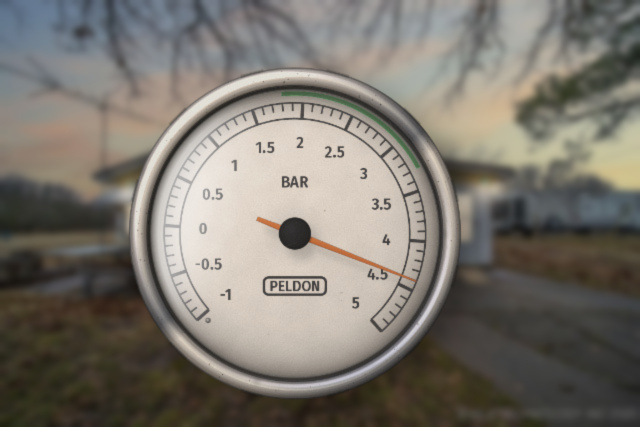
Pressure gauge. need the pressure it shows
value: 4.4 bar
